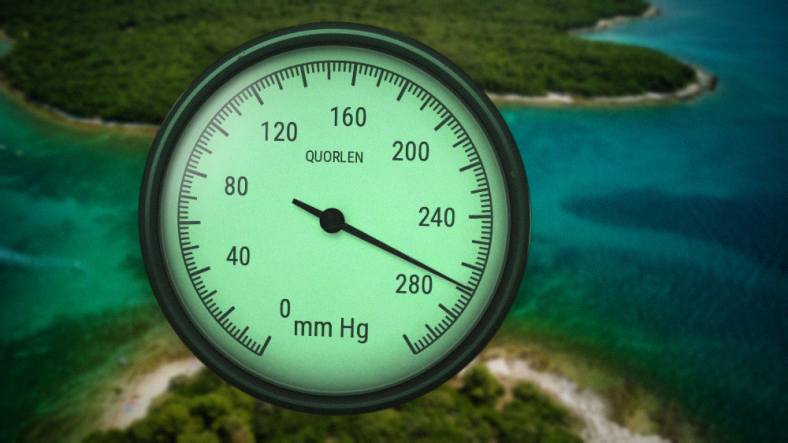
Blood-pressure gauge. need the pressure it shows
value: 268 mmHg
